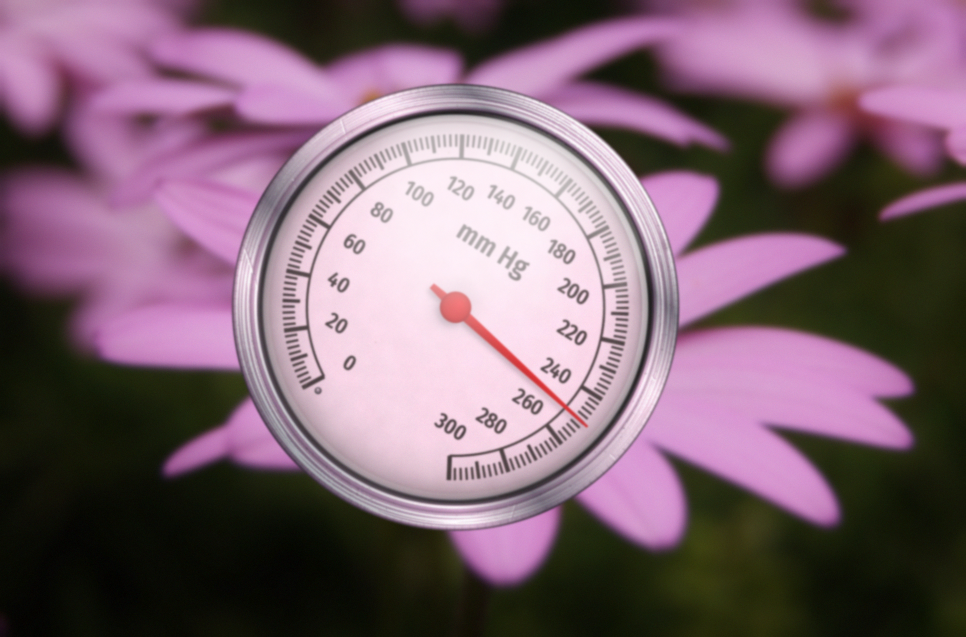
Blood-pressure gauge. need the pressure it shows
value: 250 mmHg
